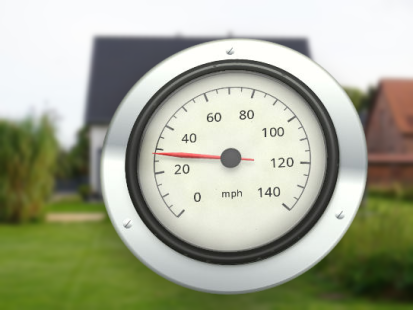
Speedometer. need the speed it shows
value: 27.5 mph
